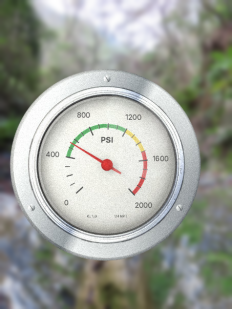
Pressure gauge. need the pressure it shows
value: 550 psi
